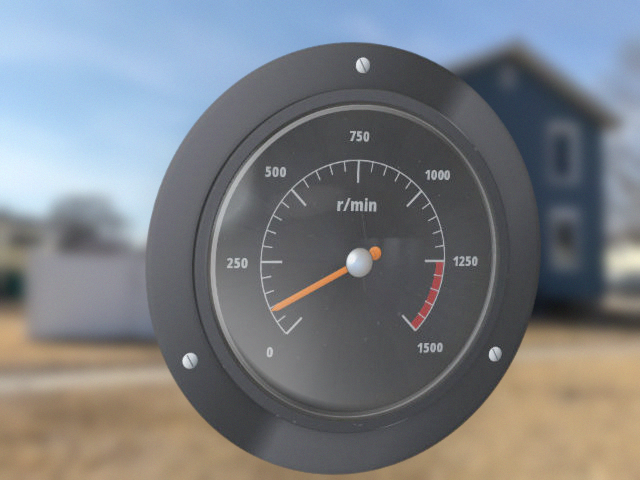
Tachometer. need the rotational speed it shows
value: 100 rpm
